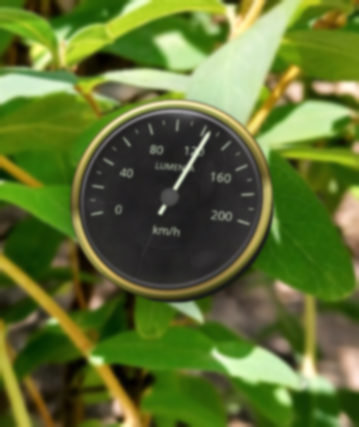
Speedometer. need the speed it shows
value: 125 km/h
